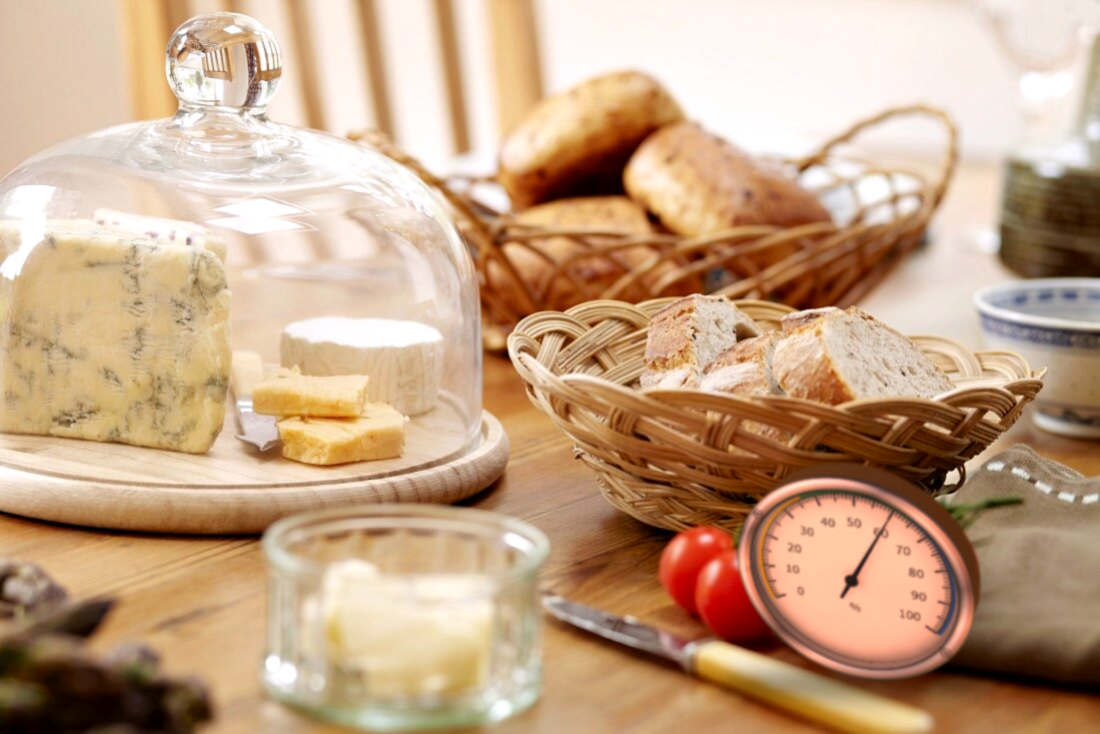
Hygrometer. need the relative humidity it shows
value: 60 %
